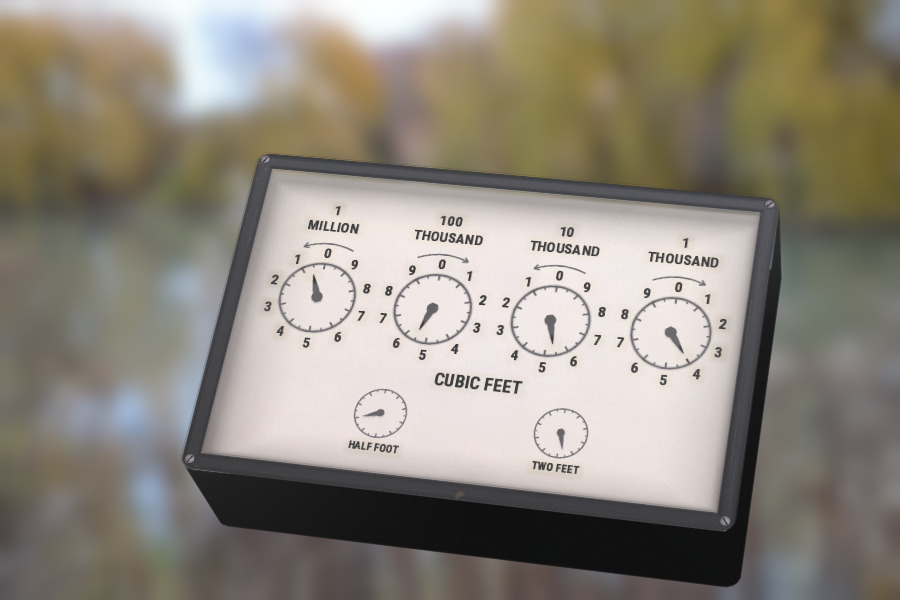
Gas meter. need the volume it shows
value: 55400 ft³
